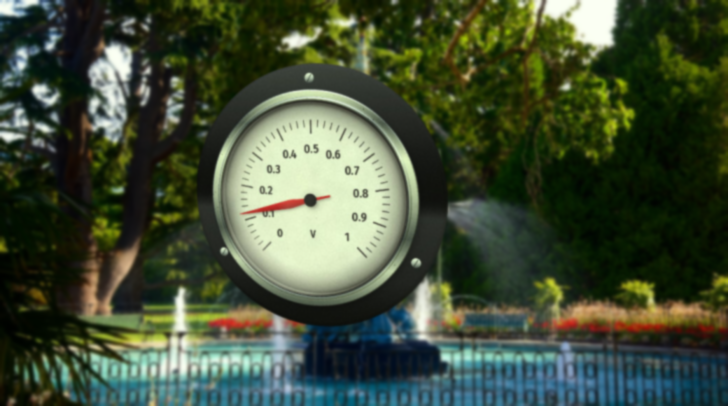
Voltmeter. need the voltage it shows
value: 0.12 V
